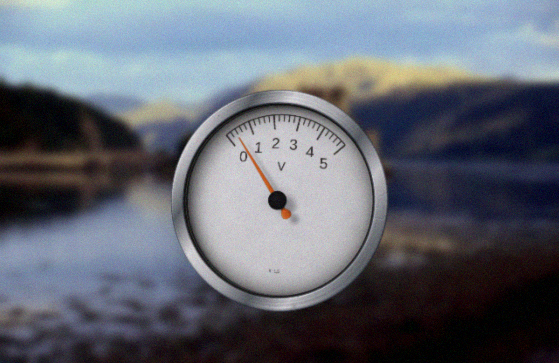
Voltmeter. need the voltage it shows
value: 0.4 V
